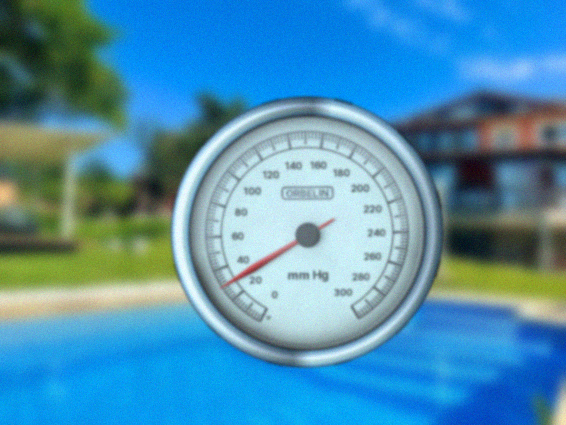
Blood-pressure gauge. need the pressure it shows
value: 30 mmHg
